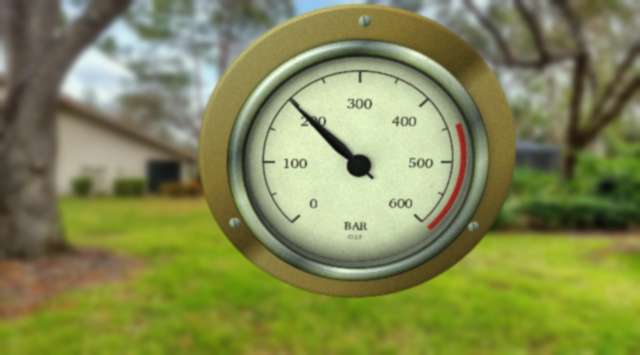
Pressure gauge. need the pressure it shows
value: 200 bar
